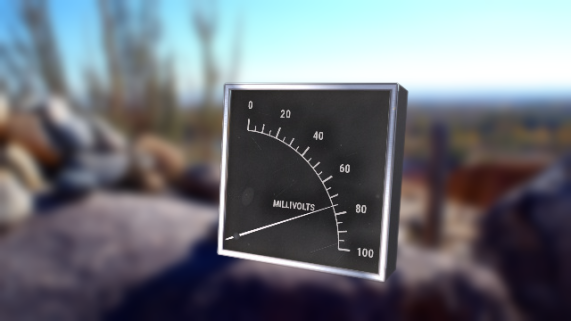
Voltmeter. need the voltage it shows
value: 75 mV
